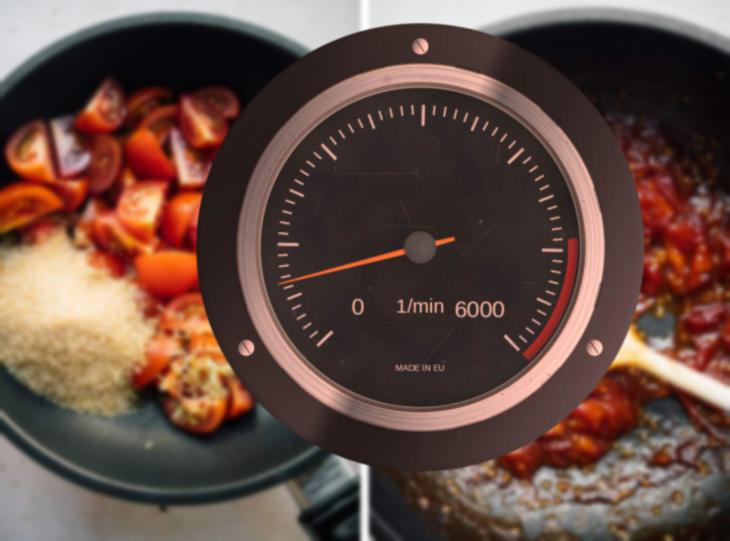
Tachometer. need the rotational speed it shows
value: 650 rpm
